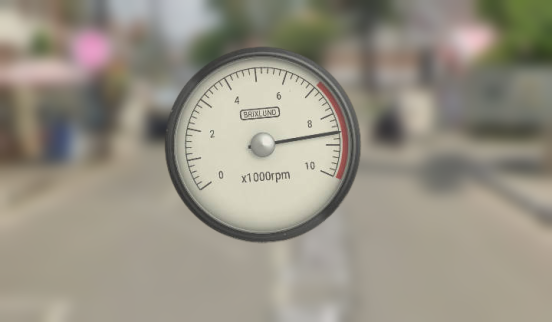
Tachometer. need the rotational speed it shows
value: 8600 rpm
